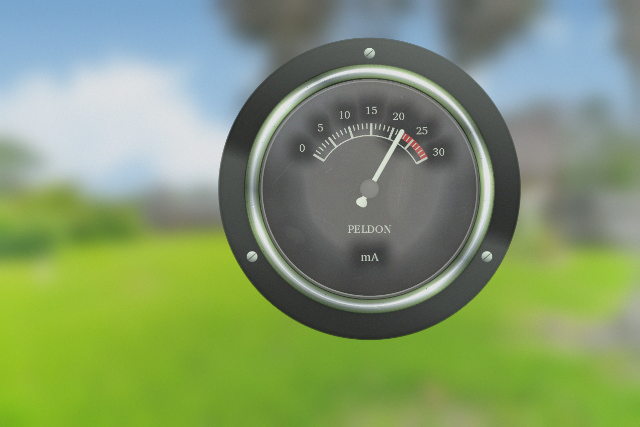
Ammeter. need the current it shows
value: 22 mA
